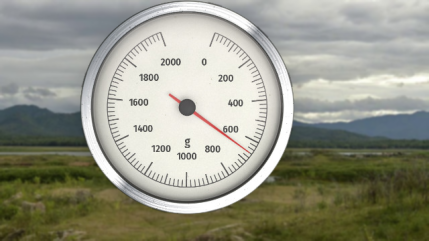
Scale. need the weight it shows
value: 660 g
